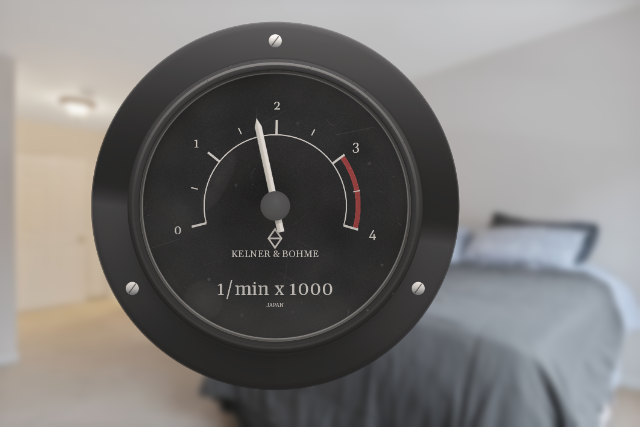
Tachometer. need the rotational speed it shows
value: 1750 rpm
